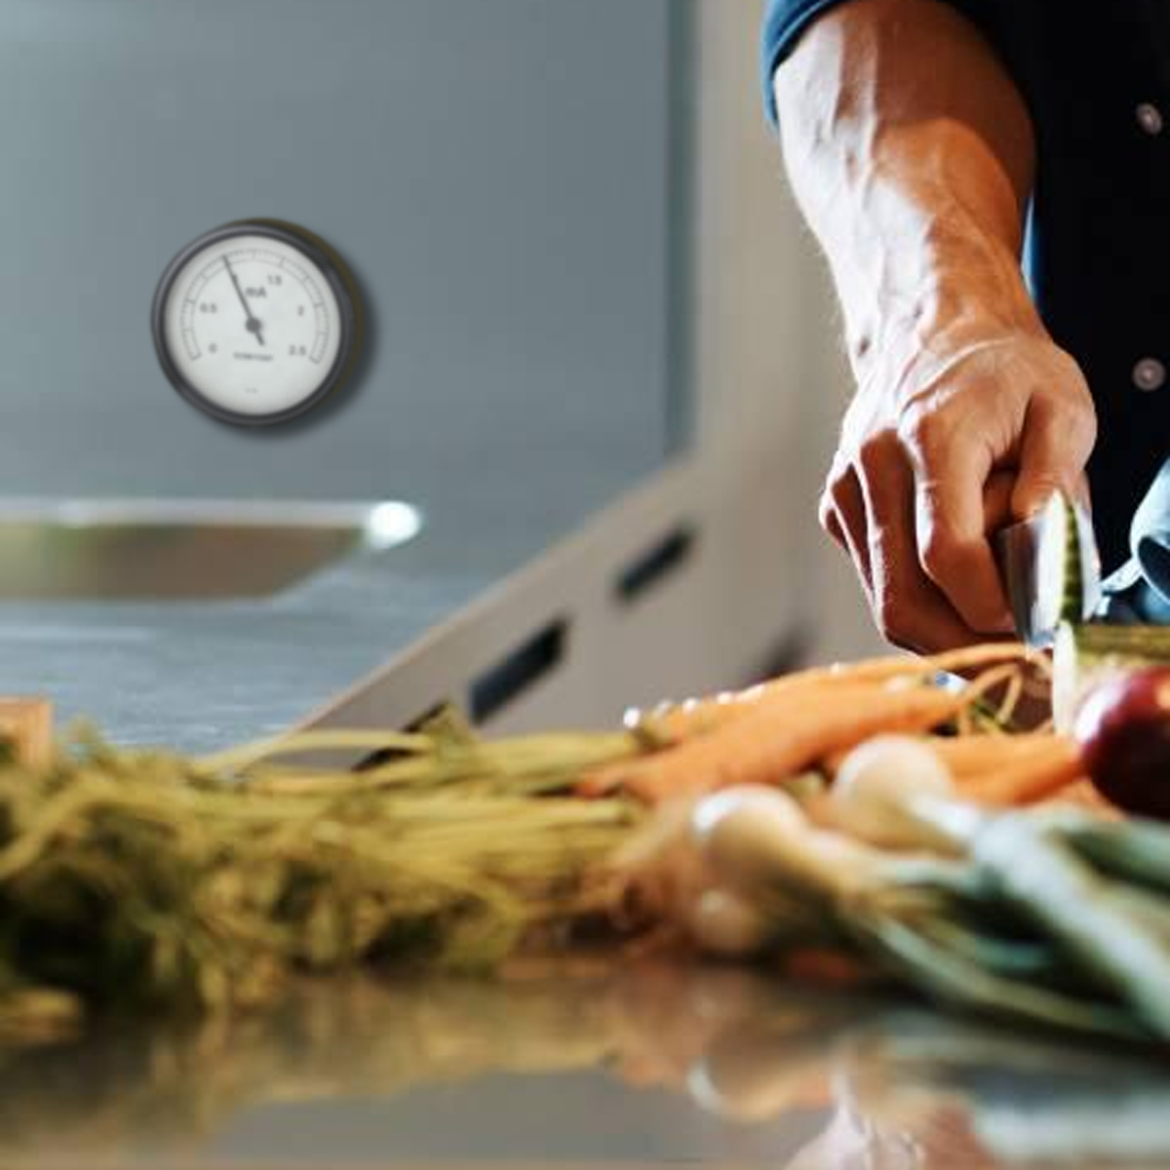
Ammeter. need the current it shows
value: 1 mA
